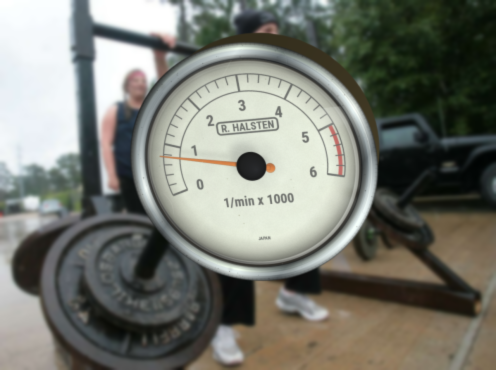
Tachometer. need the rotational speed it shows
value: 800 rpm
